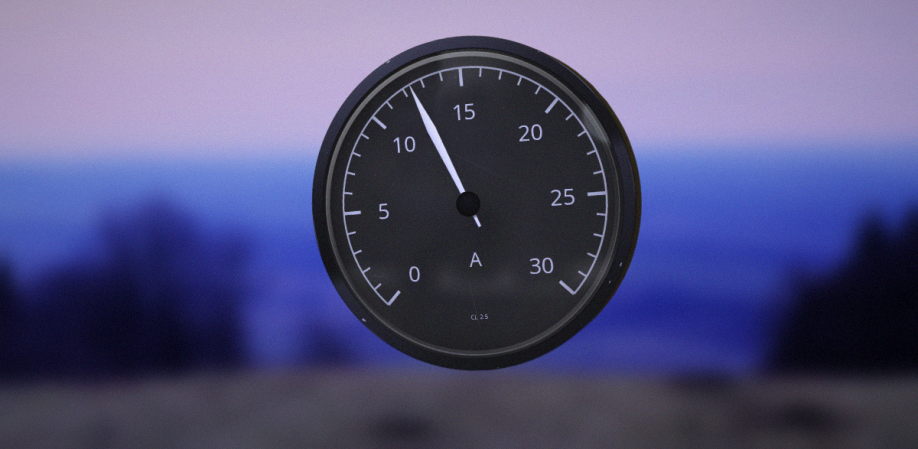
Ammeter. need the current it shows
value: 12.5 A
